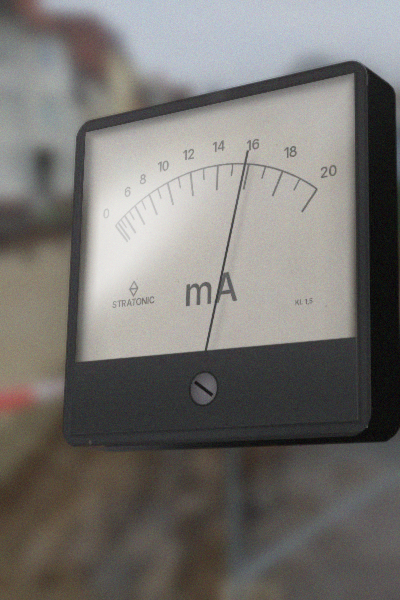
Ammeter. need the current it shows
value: 16 mA
